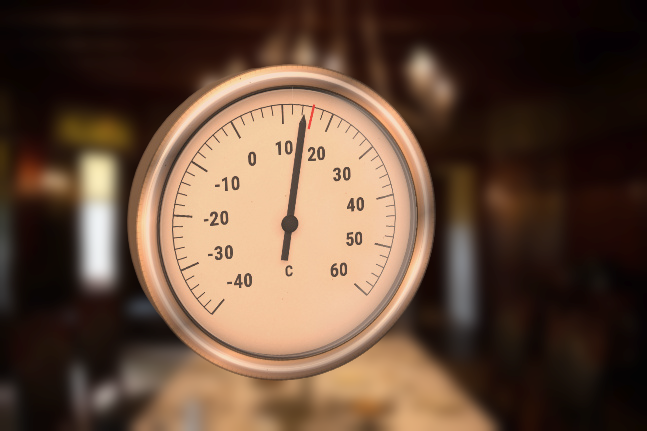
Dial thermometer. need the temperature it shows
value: 14 °C
